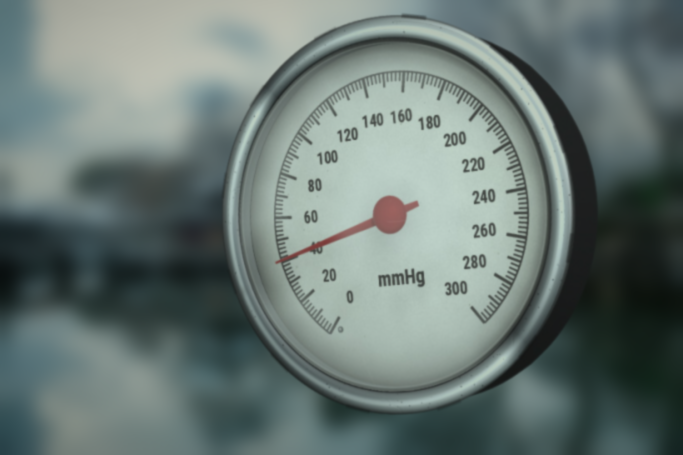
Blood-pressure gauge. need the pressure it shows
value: 40 mmHg
